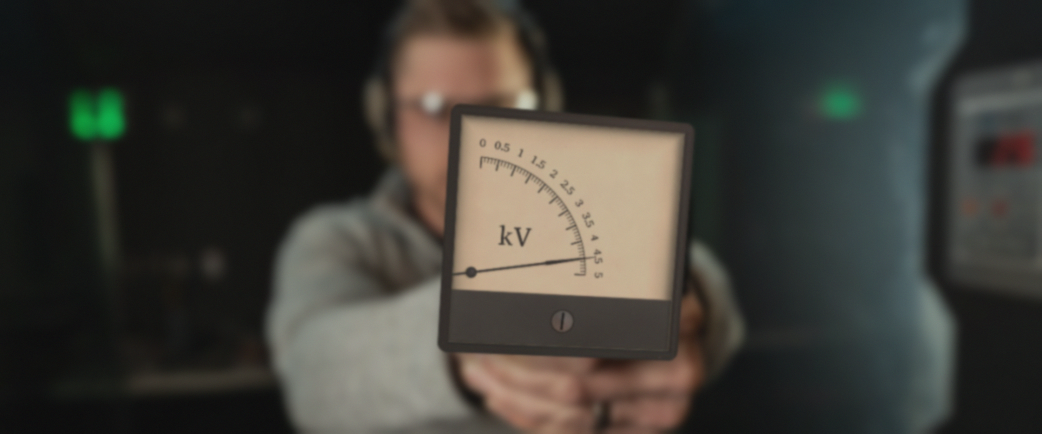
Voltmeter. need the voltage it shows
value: 4.5 kV
